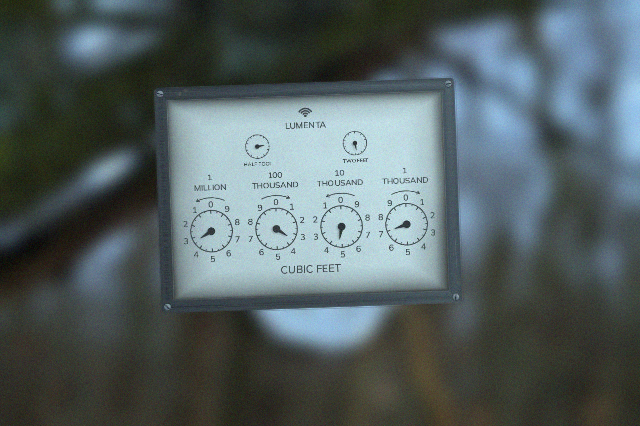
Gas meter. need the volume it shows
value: 334700 ft³
